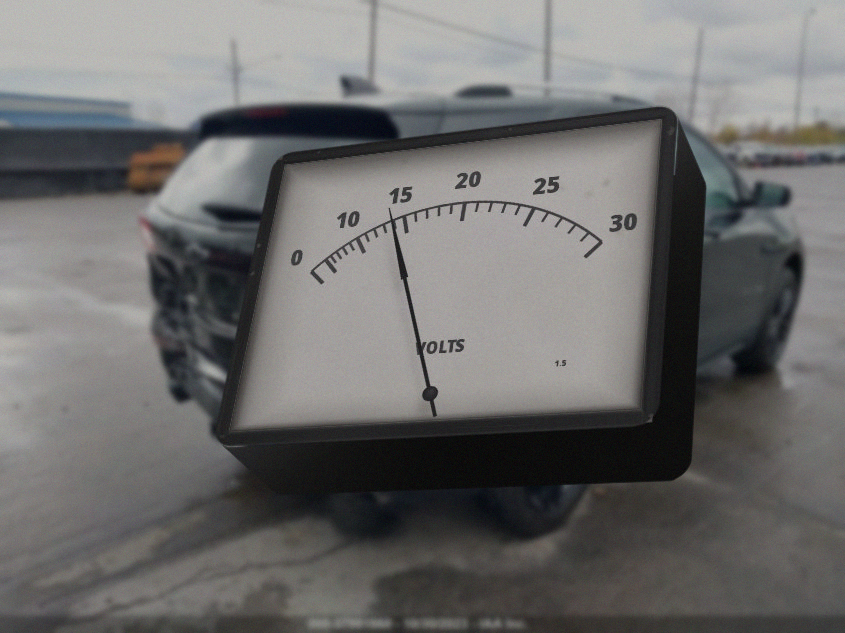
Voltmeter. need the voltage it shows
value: 14 V
